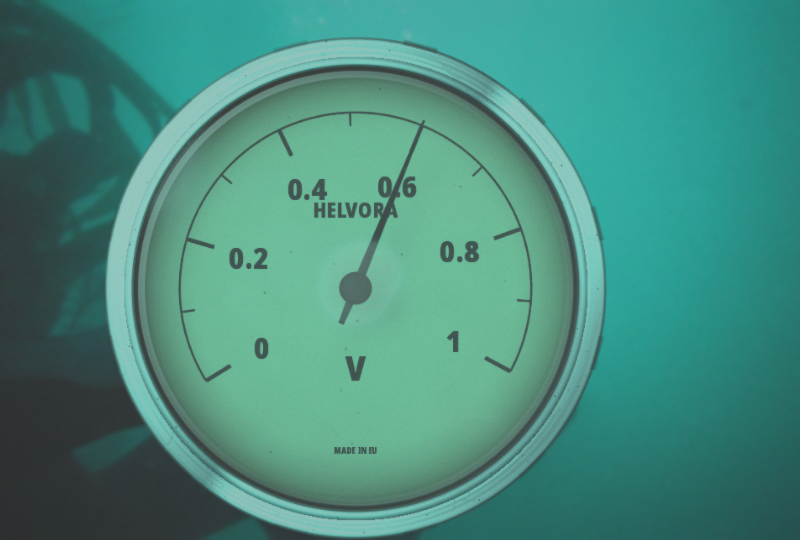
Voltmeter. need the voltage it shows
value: 0.6 V
